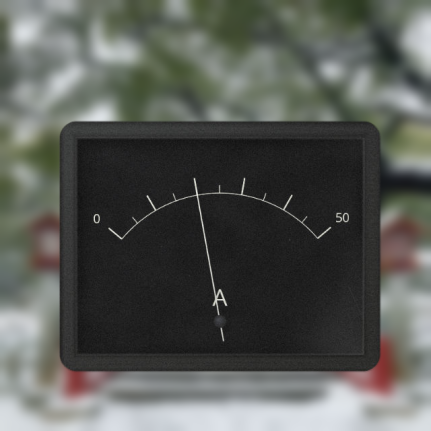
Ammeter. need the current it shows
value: 20 A
